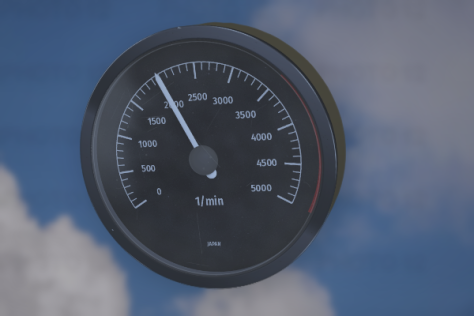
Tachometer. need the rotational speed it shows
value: 2000 rpm
